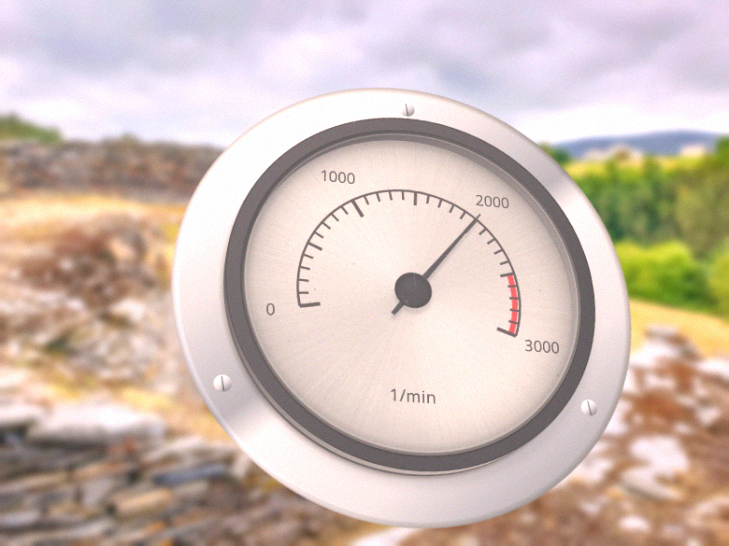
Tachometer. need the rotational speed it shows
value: 2000 rpm
